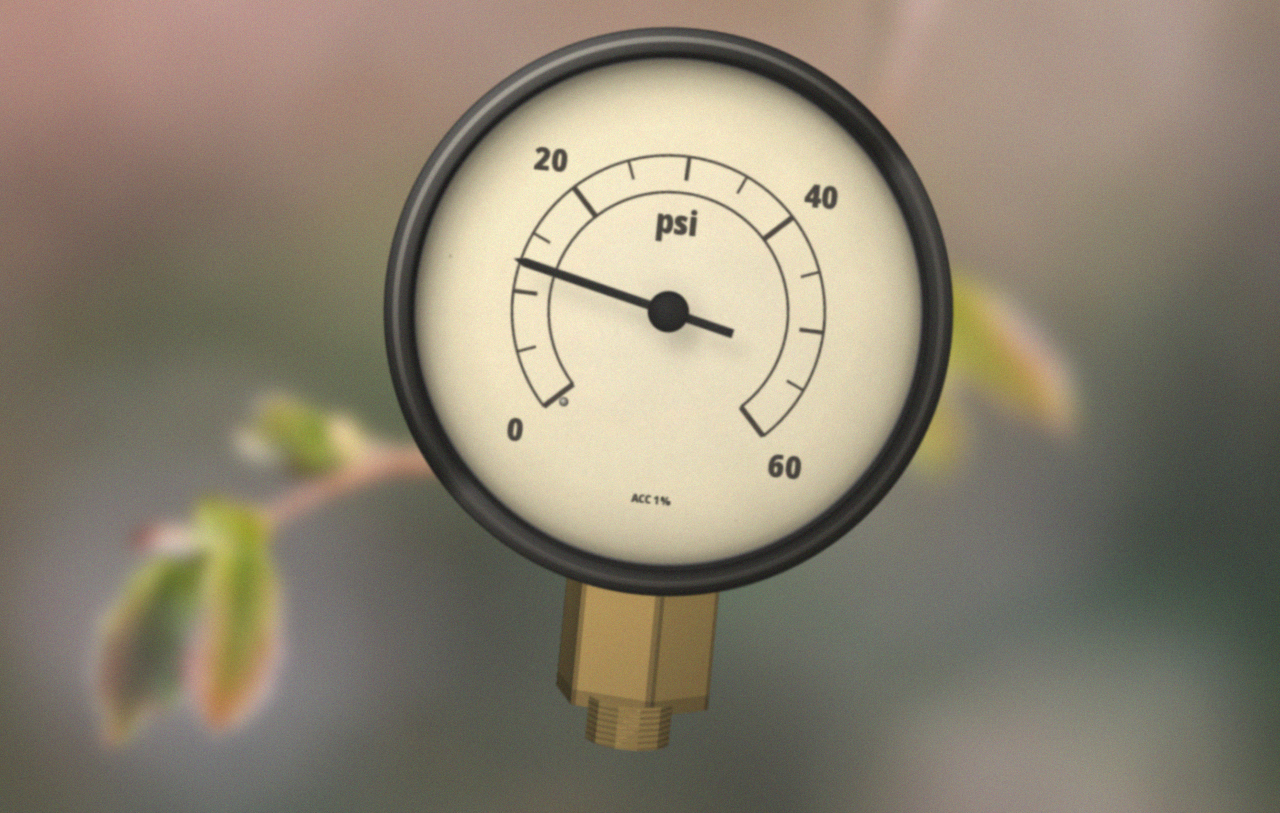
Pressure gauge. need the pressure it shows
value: 12.5 psi
